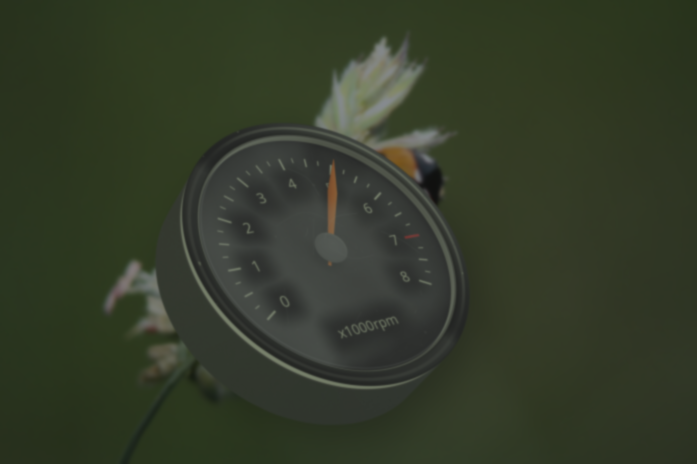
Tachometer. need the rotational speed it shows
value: 5000 rpm
